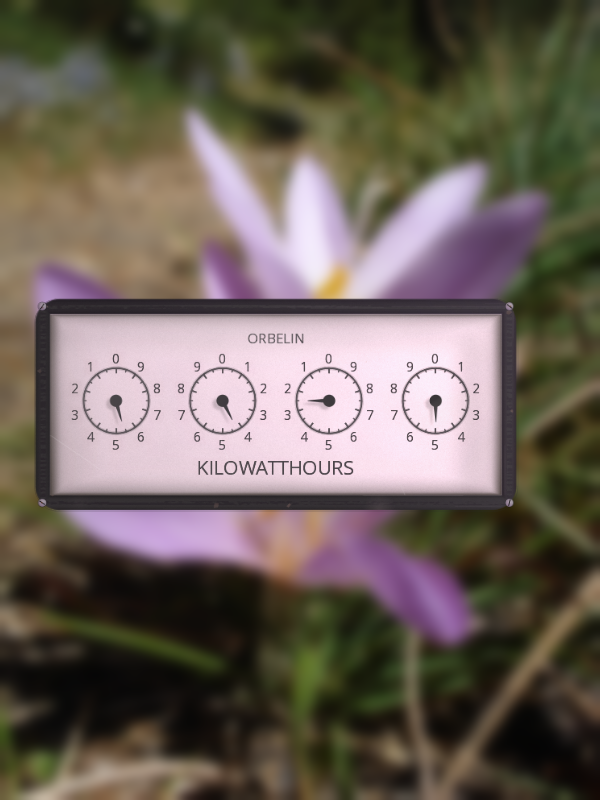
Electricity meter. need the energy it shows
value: 5425 kWh
